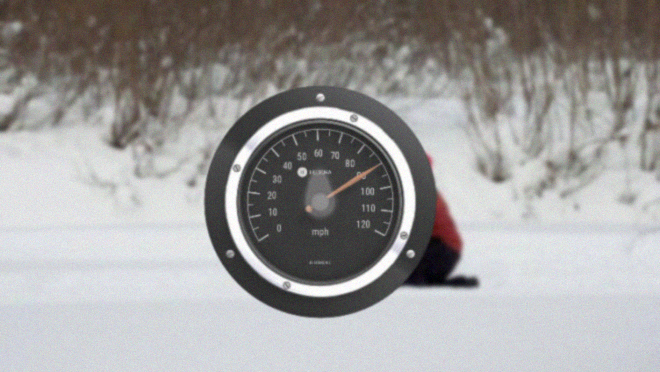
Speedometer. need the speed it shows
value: 90 mph
